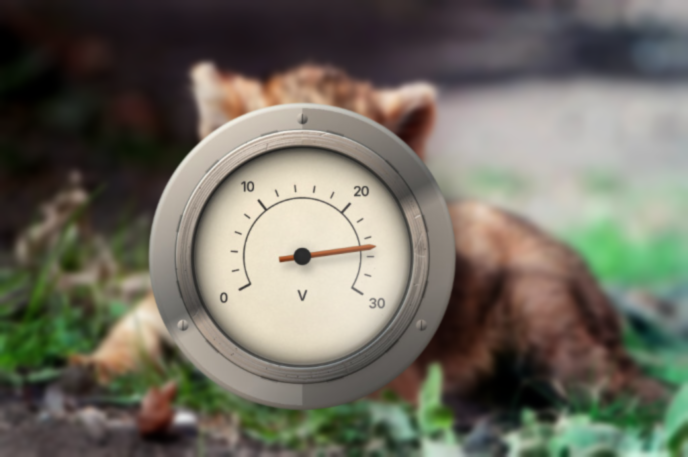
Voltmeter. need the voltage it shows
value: 25 V
